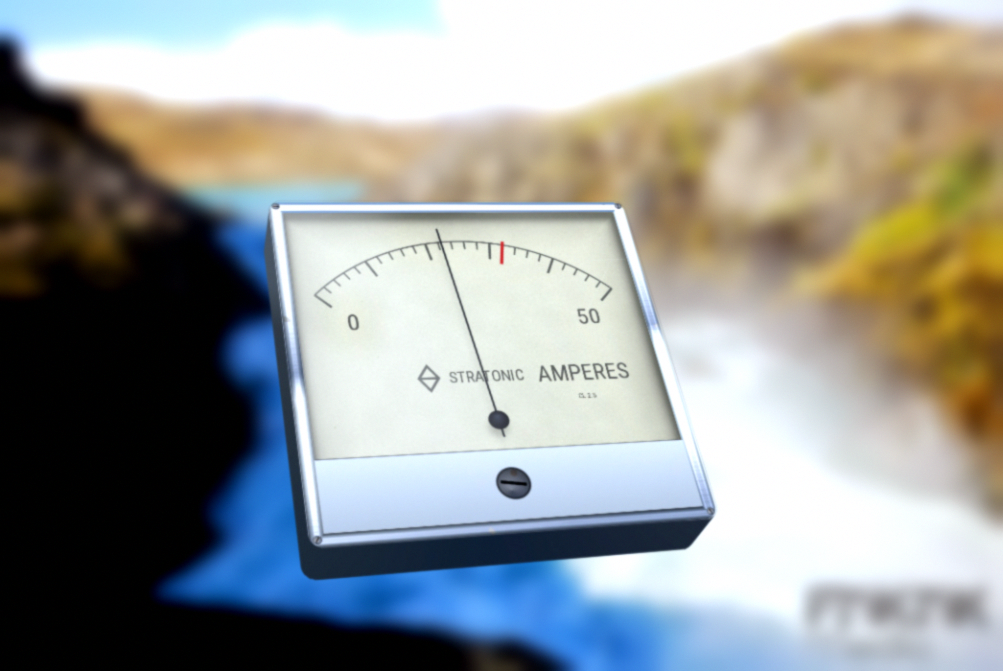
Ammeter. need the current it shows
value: 22 A
